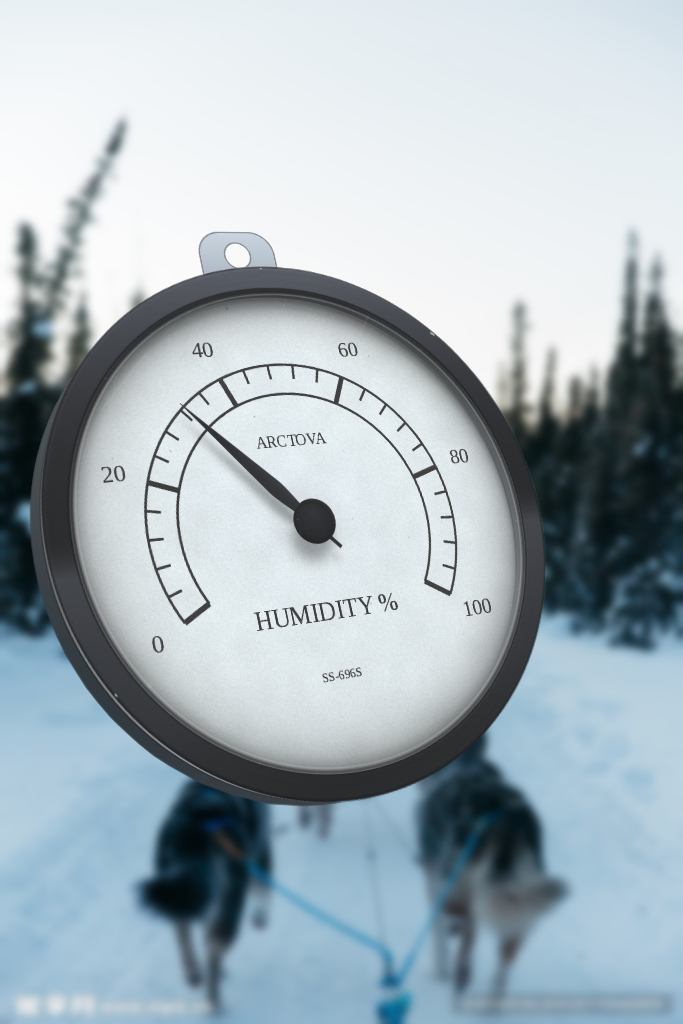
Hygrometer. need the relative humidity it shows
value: 32 %
